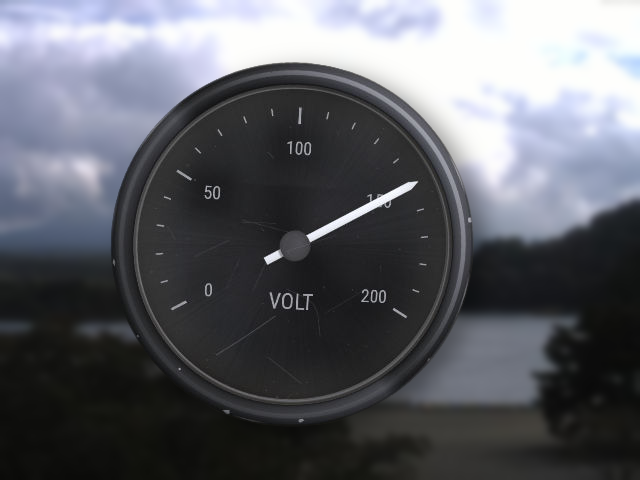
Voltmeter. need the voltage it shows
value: 150 V
